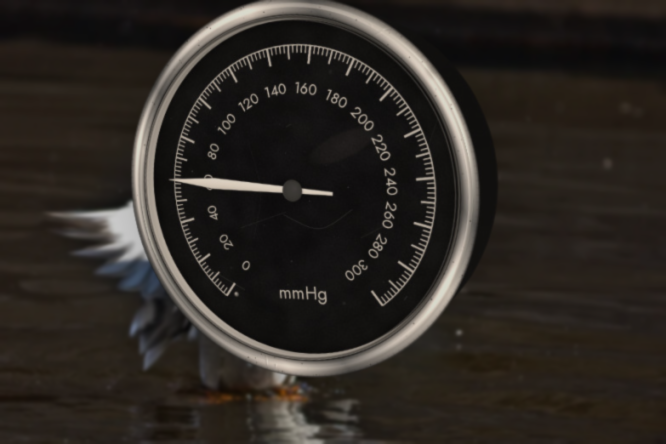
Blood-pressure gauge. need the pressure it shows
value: 60 mmHg
